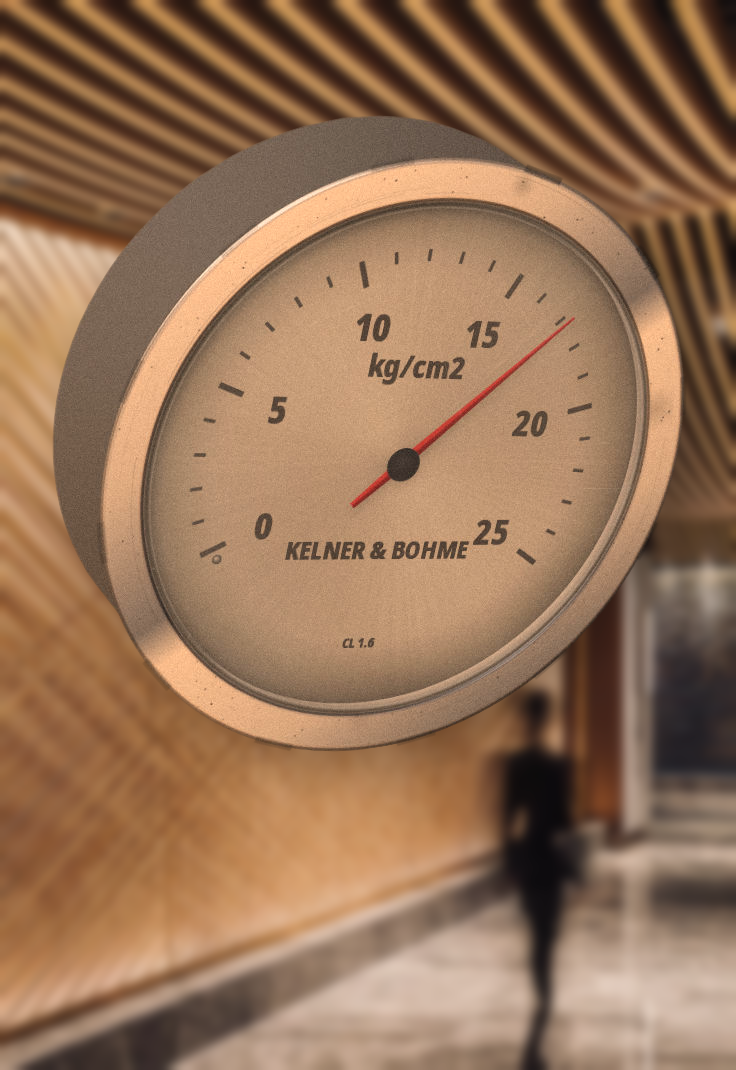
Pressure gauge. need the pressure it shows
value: 17 kg/cm²
